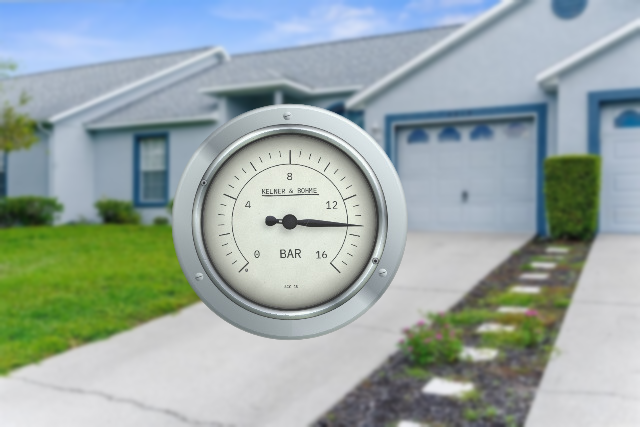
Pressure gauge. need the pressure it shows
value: 13.5 bar
